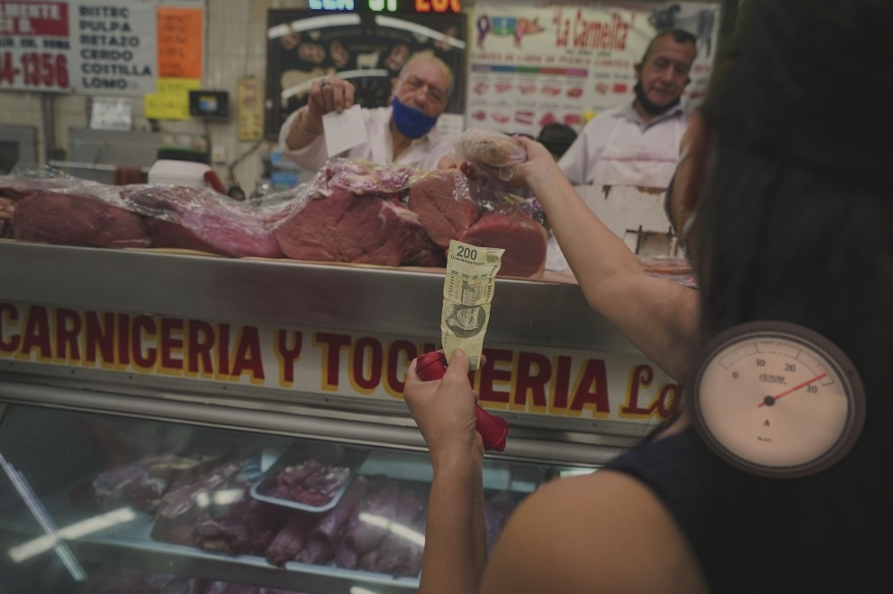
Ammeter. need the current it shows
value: 27.5 A
